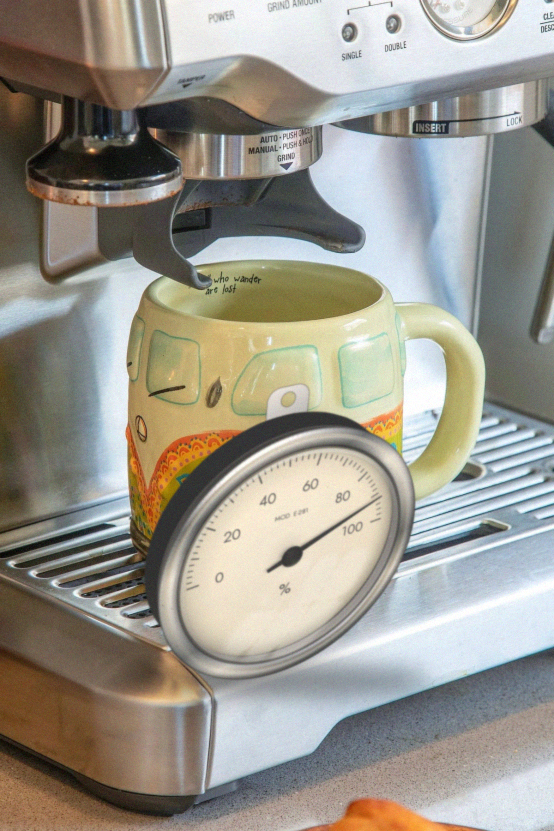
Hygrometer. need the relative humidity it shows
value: 90 %
